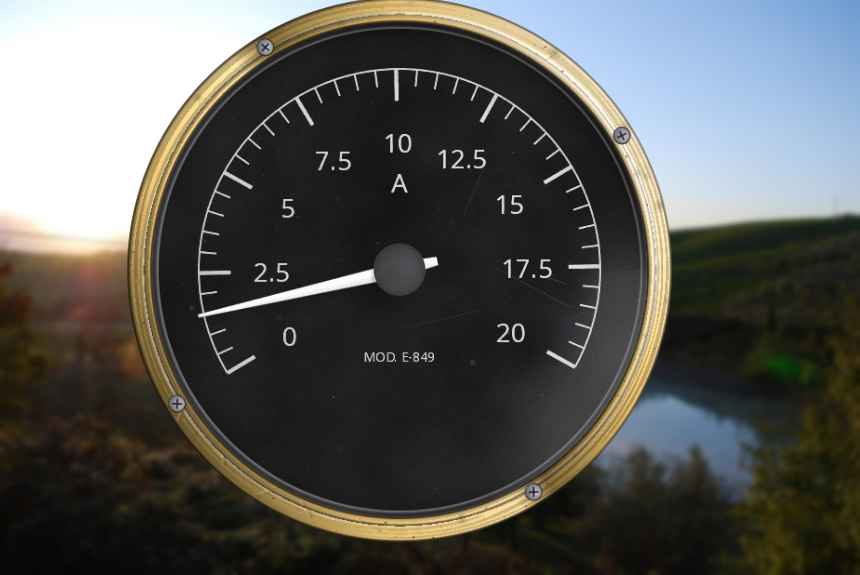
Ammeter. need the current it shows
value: 1.5 A
